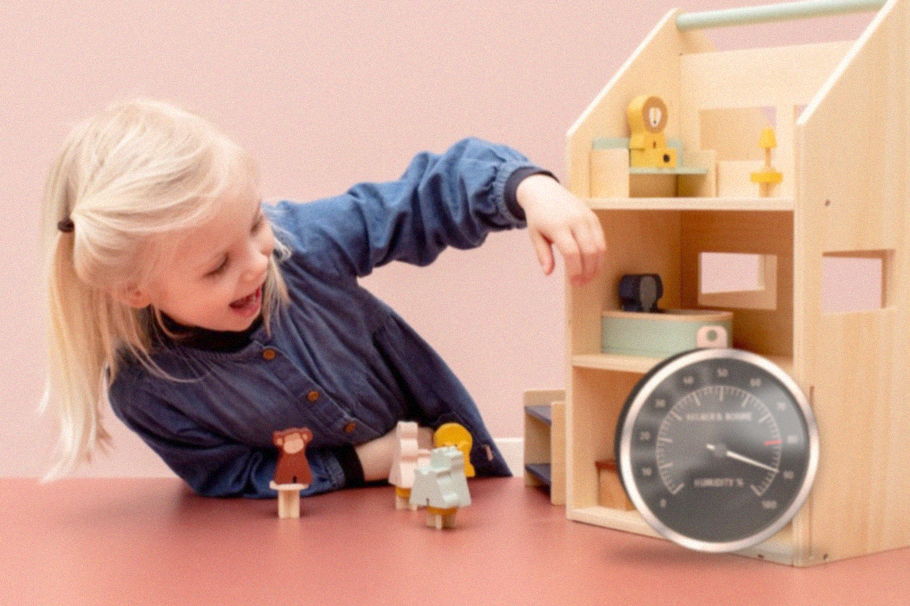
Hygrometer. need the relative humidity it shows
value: 90 %
